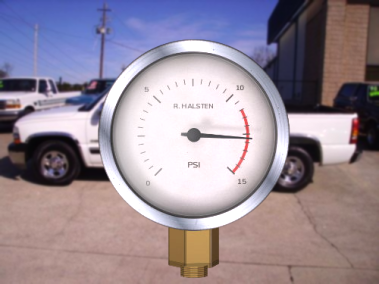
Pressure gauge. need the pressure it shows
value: 12.75 psi
